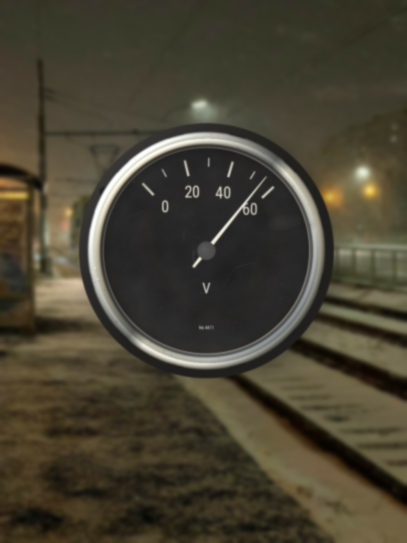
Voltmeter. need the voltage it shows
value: 55 V
